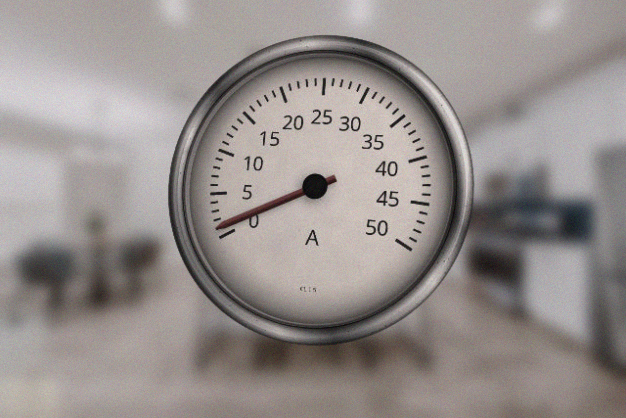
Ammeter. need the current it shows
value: 1 A
